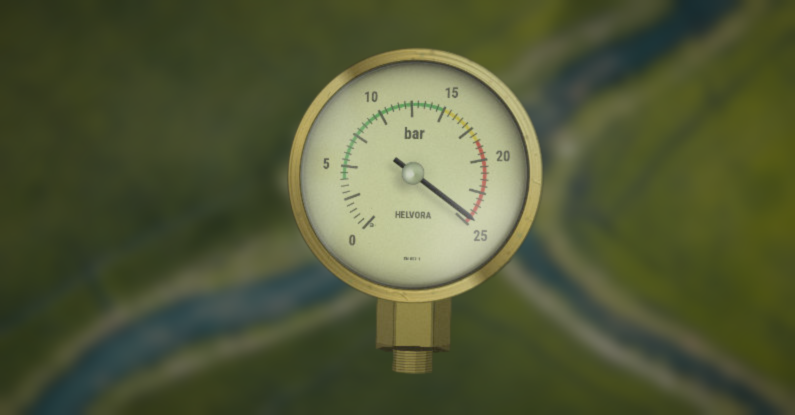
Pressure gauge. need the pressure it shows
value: 24.5 bar
